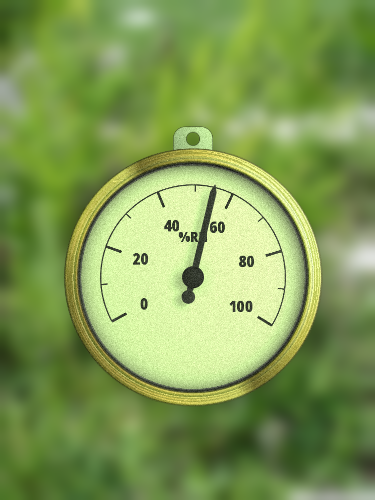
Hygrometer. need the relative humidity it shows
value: 55 %
